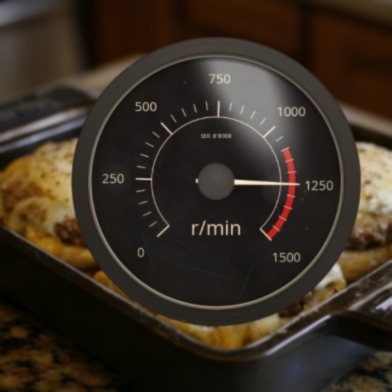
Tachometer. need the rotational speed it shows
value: 1250 rpm
